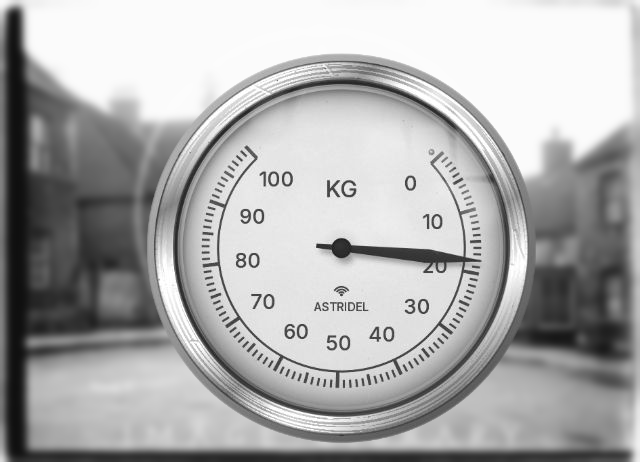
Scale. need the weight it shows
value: 18 kg
